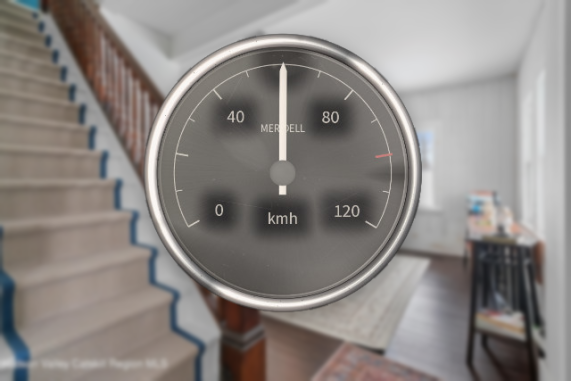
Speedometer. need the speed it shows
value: 60 km/h
